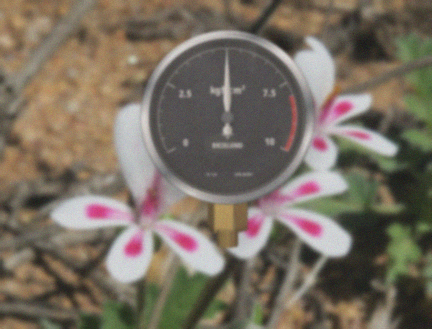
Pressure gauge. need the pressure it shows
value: 5 kg/cm²
